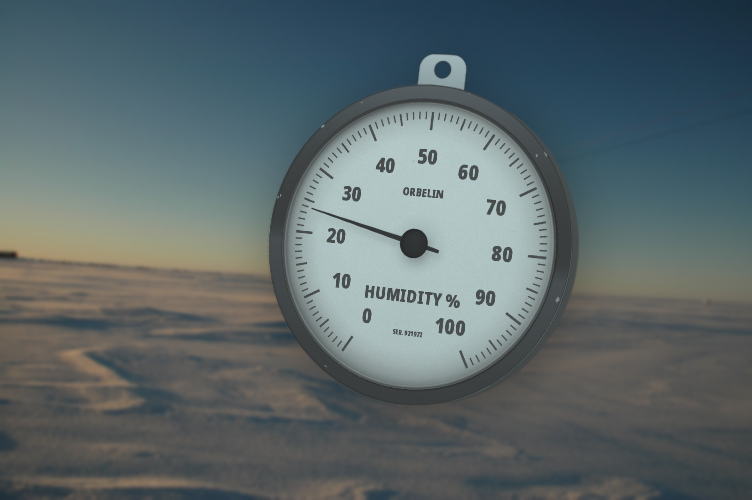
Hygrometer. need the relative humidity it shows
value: 24 %
